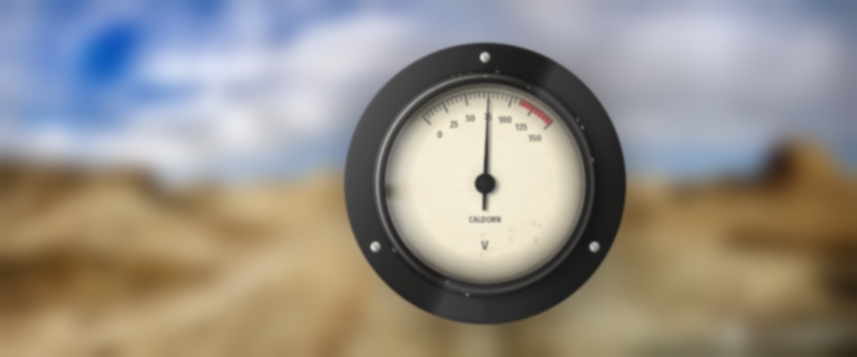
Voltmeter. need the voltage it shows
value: 75 V
